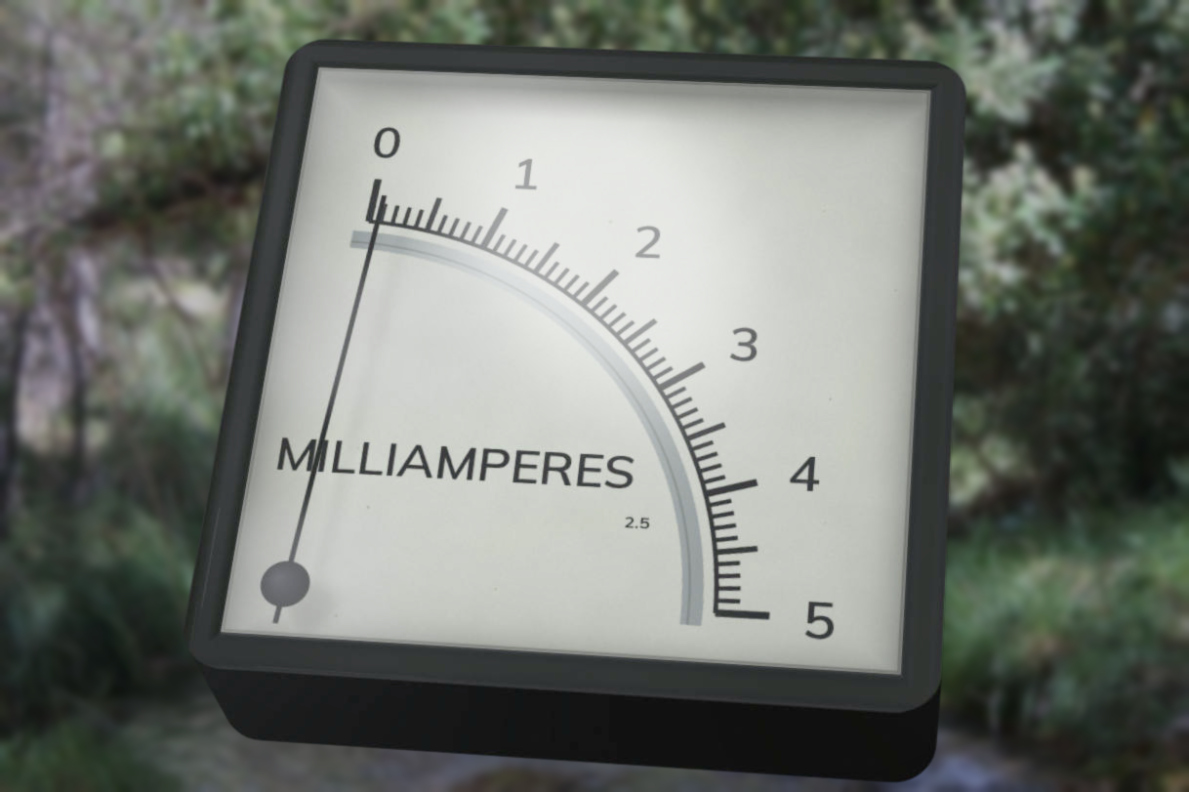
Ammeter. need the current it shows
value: 0.1 mA
